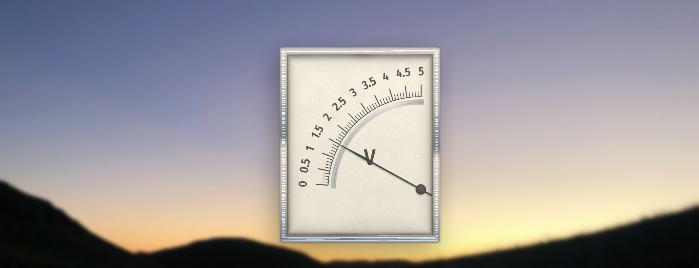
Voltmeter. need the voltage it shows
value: 1.5 V
